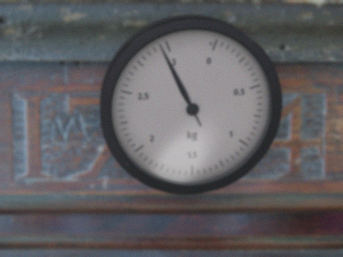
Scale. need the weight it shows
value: 2.95 kg
